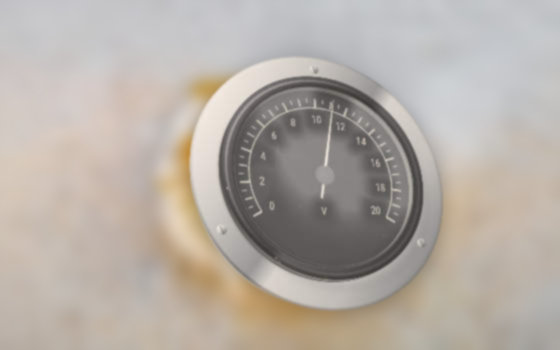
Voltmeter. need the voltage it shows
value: 11 V
